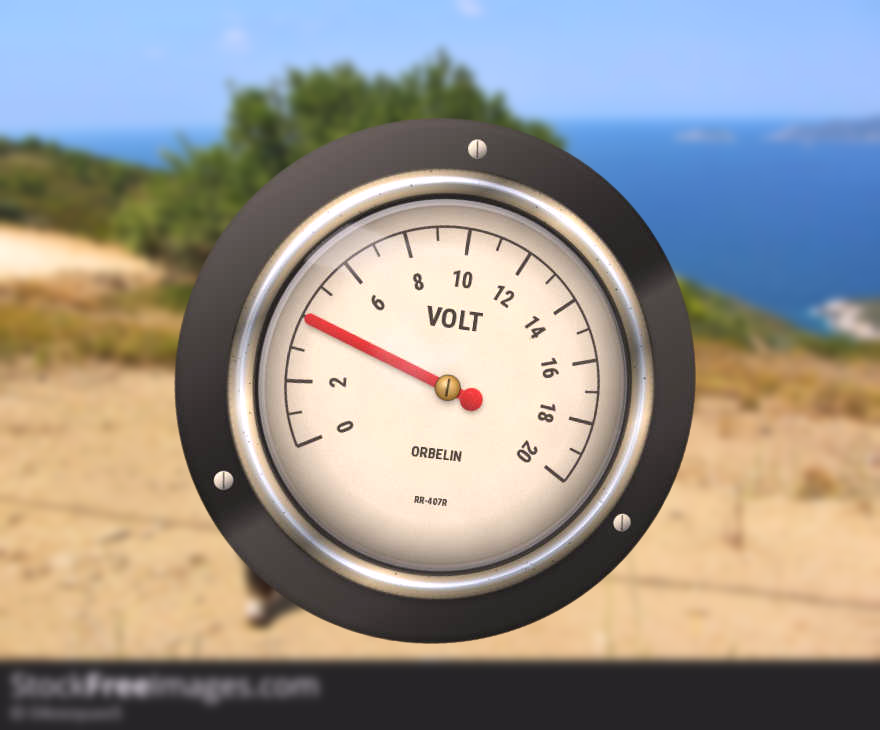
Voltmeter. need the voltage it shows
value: 4 V
